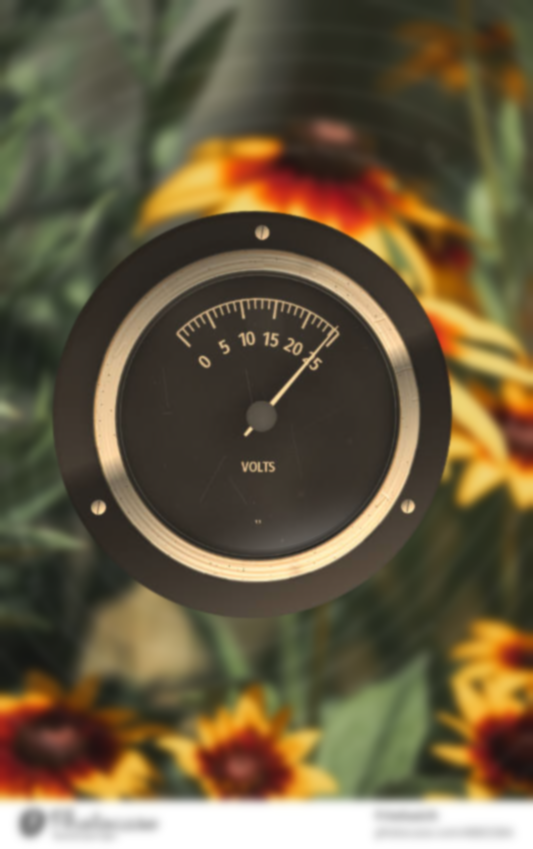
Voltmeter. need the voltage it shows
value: 24 V
